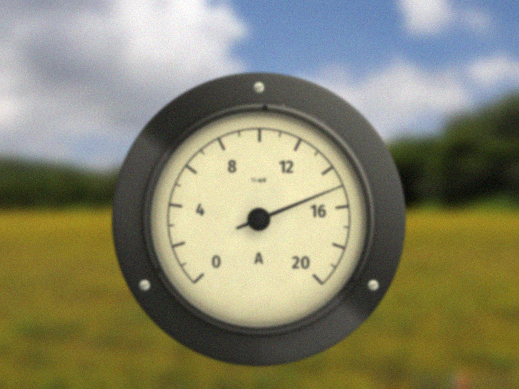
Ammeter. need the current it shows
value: 15 A
